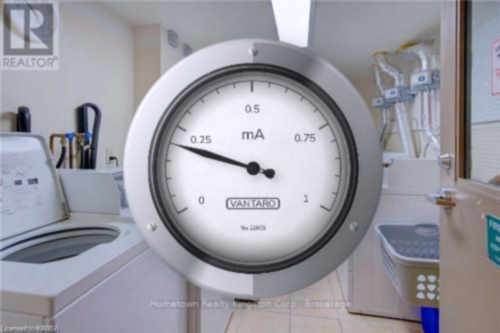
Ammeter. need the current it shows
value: 0.2 mA
